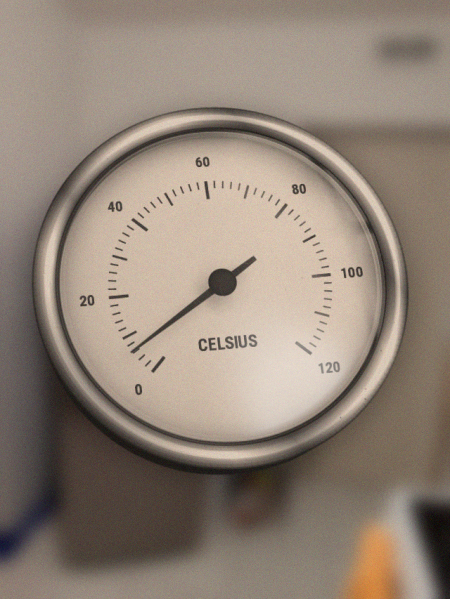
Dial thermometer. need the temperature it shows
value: 6 °C
